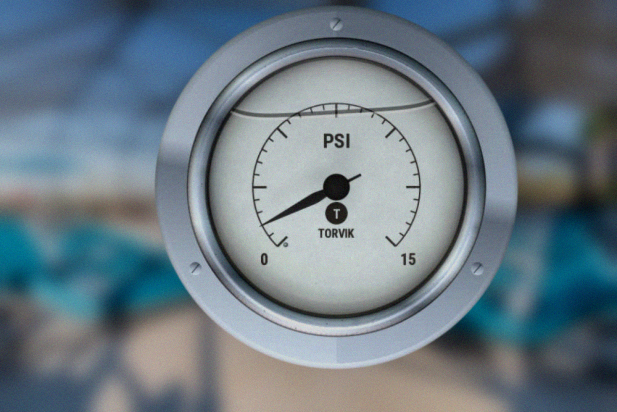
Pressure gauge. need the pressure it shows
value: 1 psi
